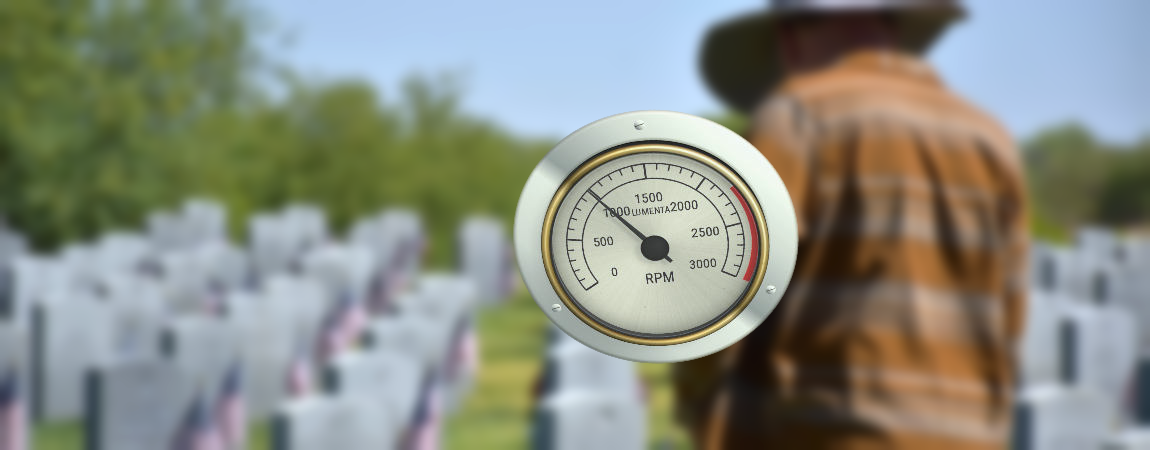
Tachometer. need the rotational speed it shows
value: 1000 rpm
